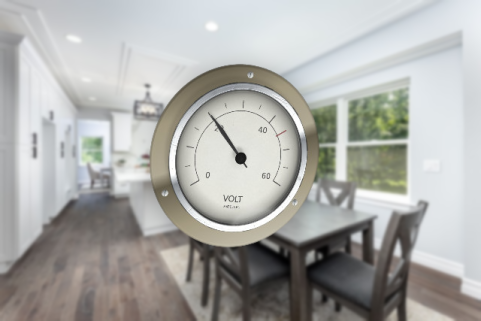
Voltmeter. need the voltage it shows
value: 20 V
